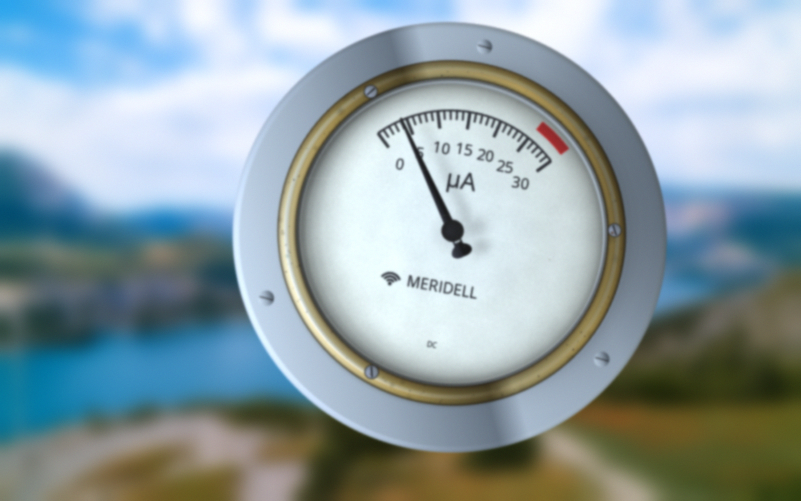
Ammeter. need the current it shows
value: 4 µA
